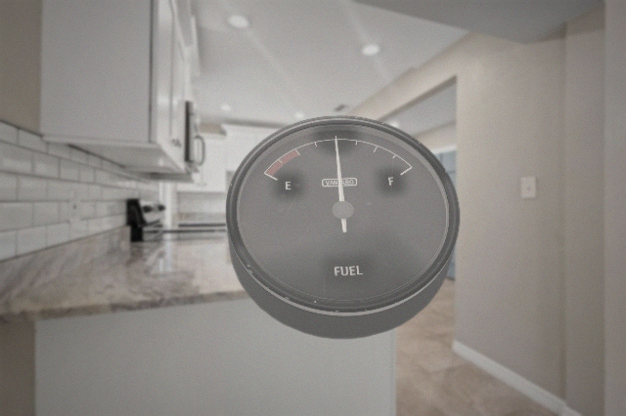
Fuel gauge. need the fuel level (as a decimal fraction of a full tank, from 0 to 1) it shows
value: 0.5
